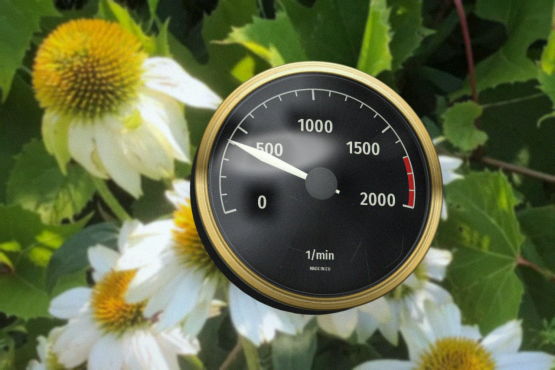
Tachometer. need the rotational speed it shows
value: 400 rpm
